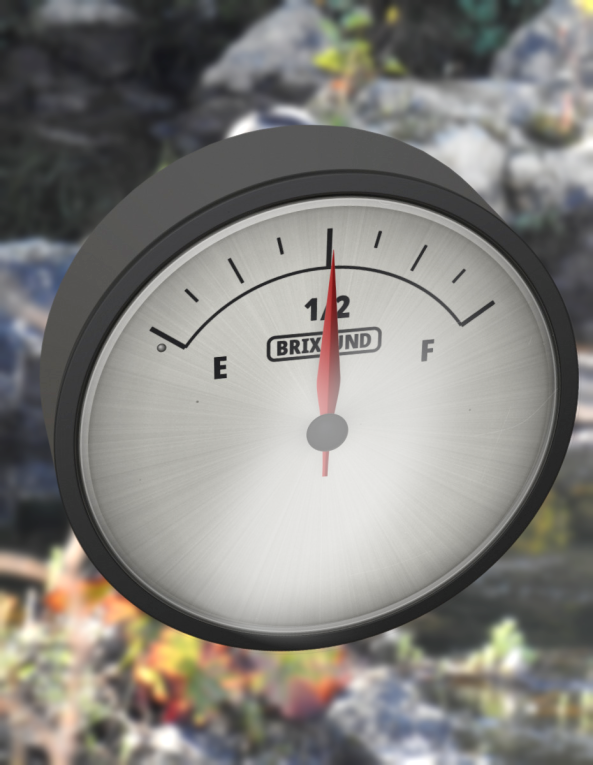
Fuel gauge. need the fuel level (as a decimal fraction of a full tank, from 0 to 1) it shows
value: 0.5
